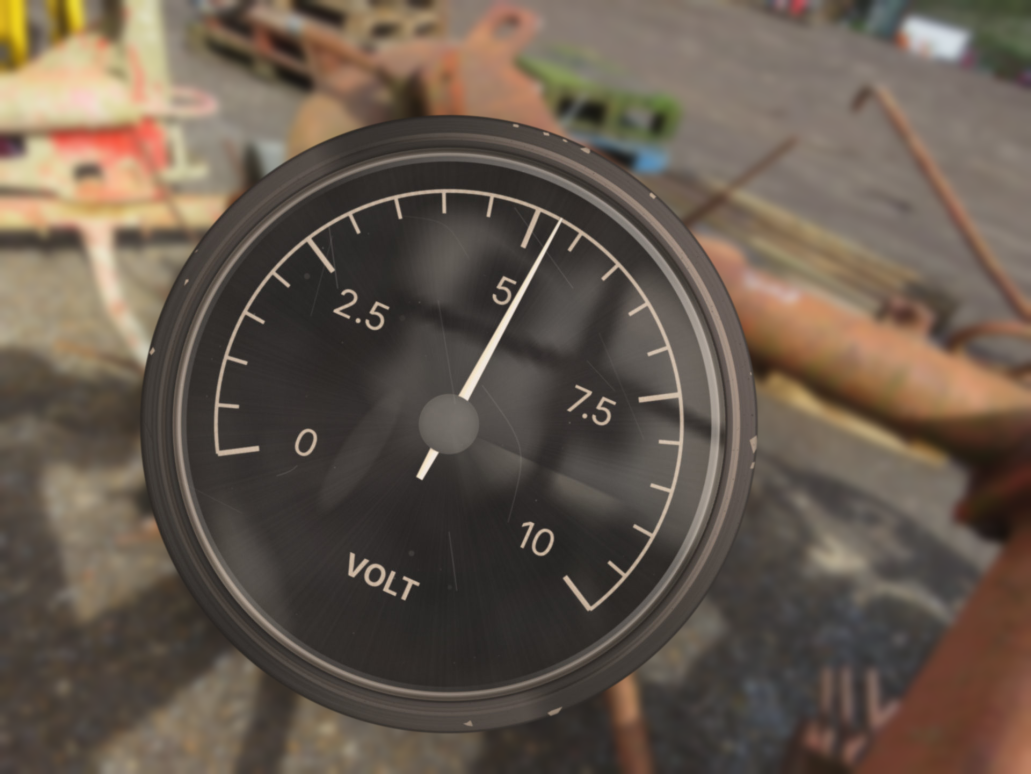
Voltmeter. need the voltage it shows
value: 5.25 V
